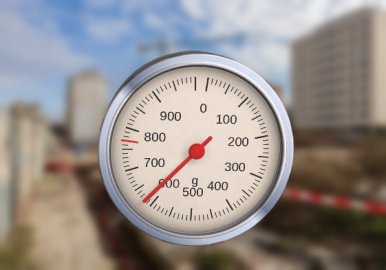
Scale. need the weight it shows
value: 620 g
